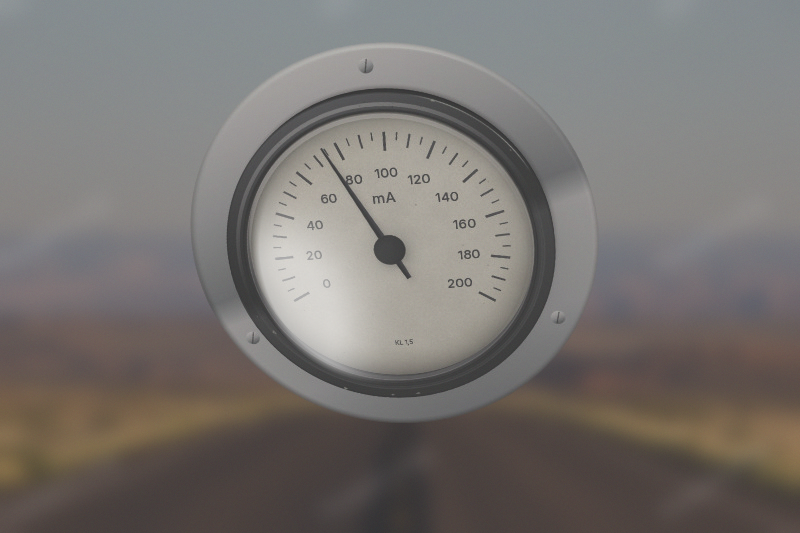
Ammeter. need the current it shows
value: 75 mA
